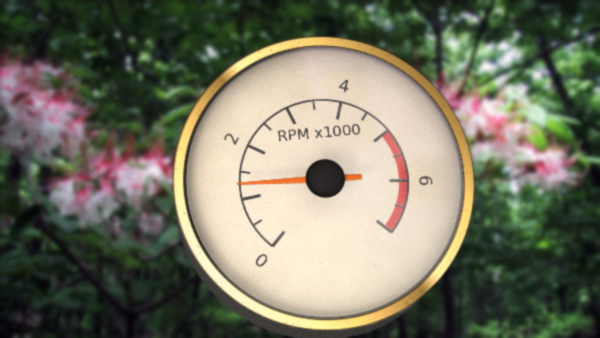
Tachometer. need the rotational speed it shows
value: 1250 rpm
